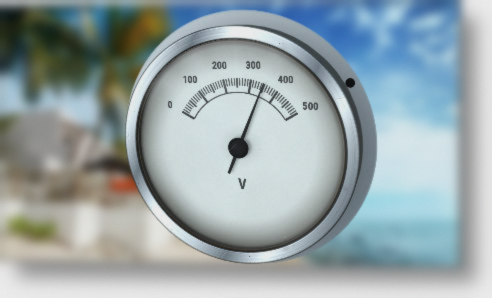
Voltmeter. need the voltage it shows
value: 350 V
